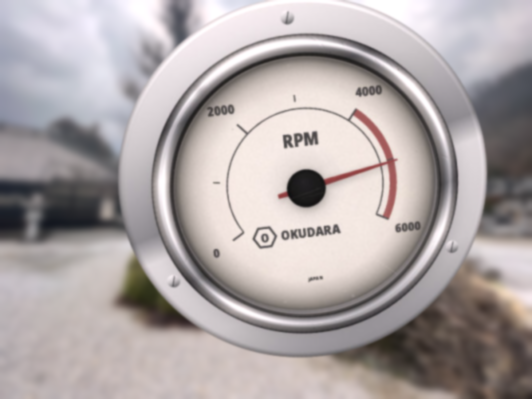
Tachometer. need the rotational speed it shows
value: 5000 rpm
